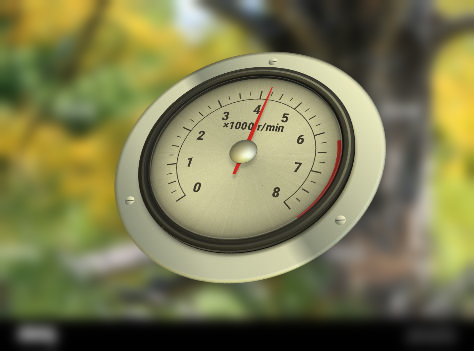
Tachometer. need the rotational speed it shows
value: 4250 rpm
